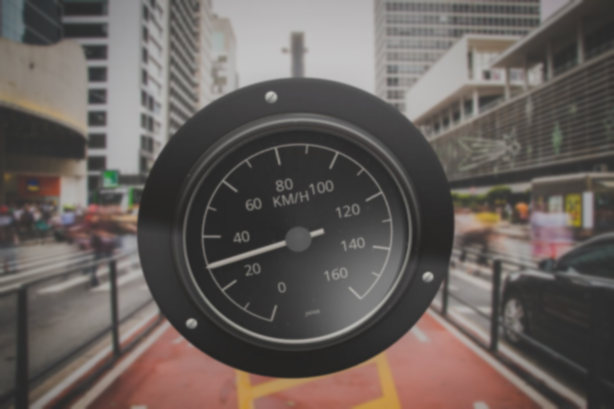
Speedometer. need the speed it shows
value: 30 km/h
